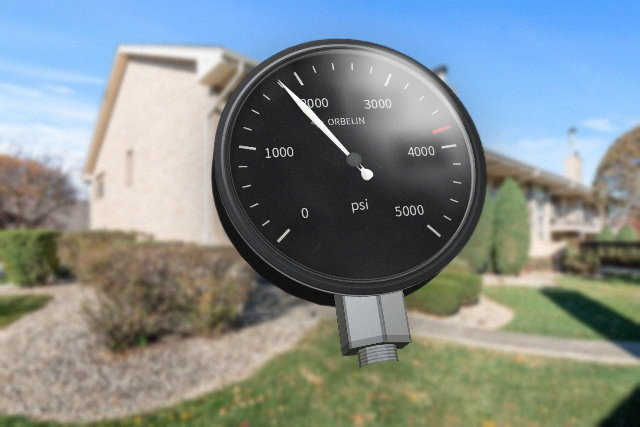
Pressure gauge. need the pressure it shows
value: 1800 psi
